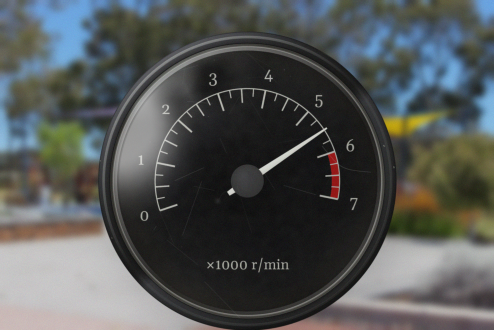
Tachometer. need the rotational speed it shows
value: 5500 rpm
